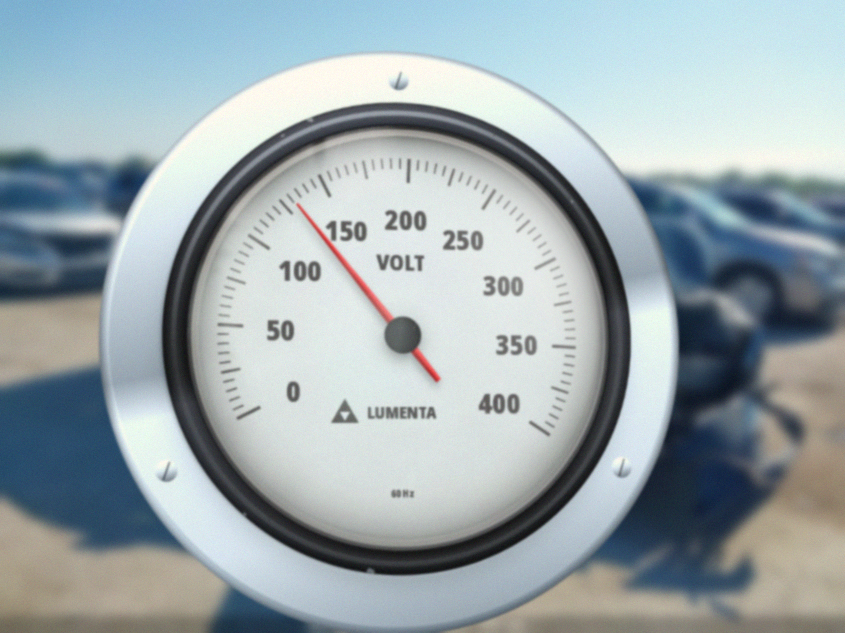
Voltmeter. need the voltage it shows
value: 130 V
